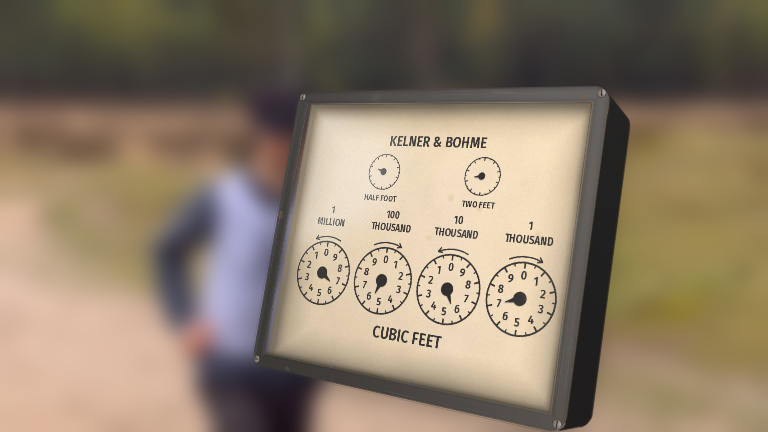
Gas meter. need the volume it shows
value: 655700 ft³
